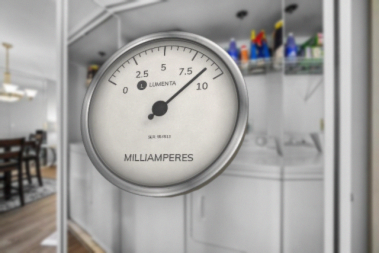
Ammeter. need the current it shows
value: 9 mA
